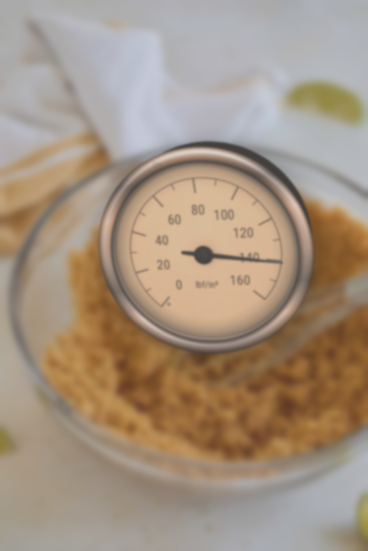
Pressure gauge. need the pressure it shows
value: 140 psi
